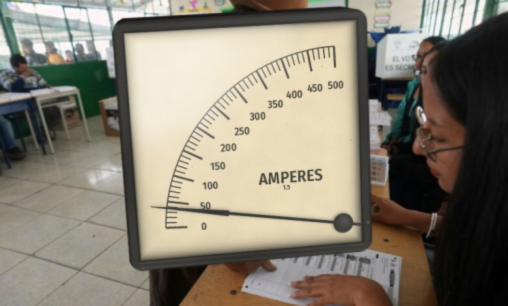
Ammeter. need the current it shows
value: 40 A
